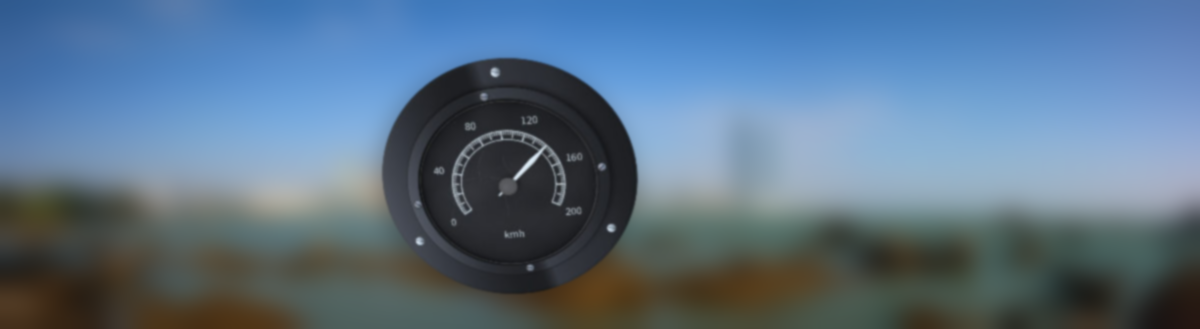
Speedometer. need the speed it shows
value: 140 km/h
